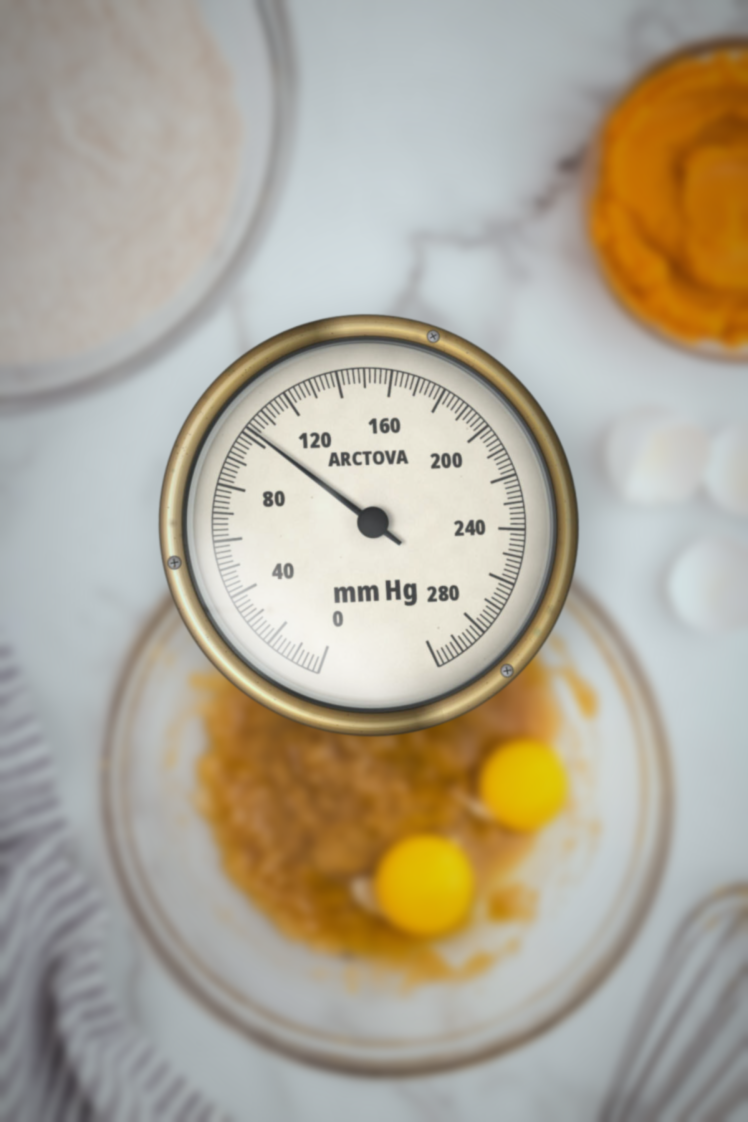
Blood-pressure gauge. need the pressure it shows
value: 102 mmHg
